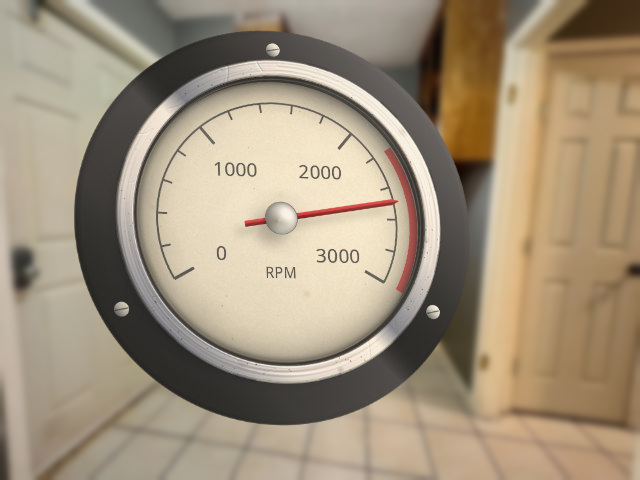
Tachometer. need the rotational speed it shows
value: 2500 rpm
